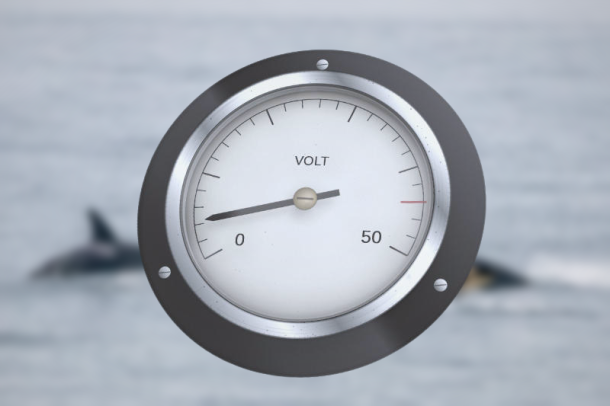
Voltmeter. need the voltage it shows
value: 4 V
